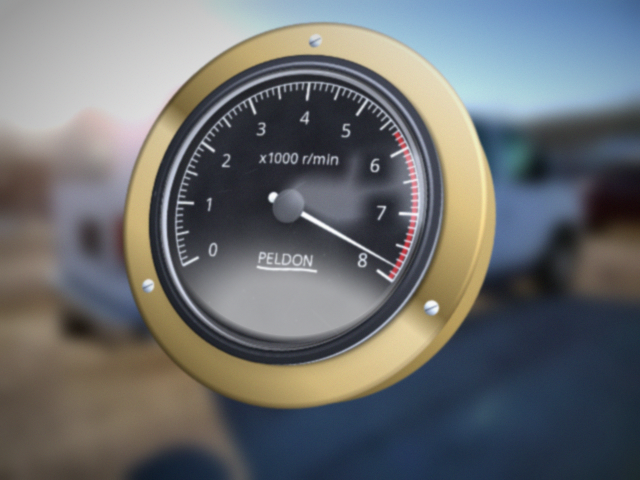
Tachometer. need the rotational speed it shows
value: 7800 rpm
